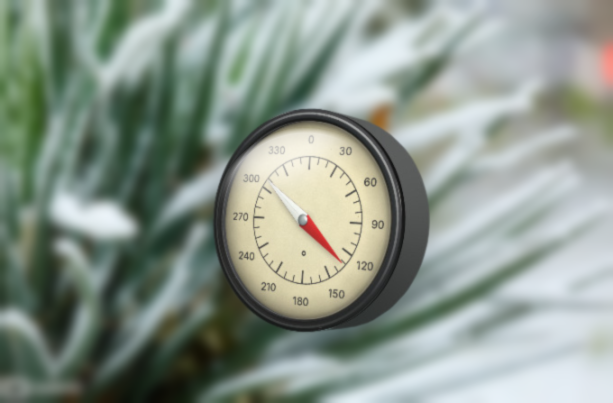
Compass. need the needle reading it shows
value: 130 °
